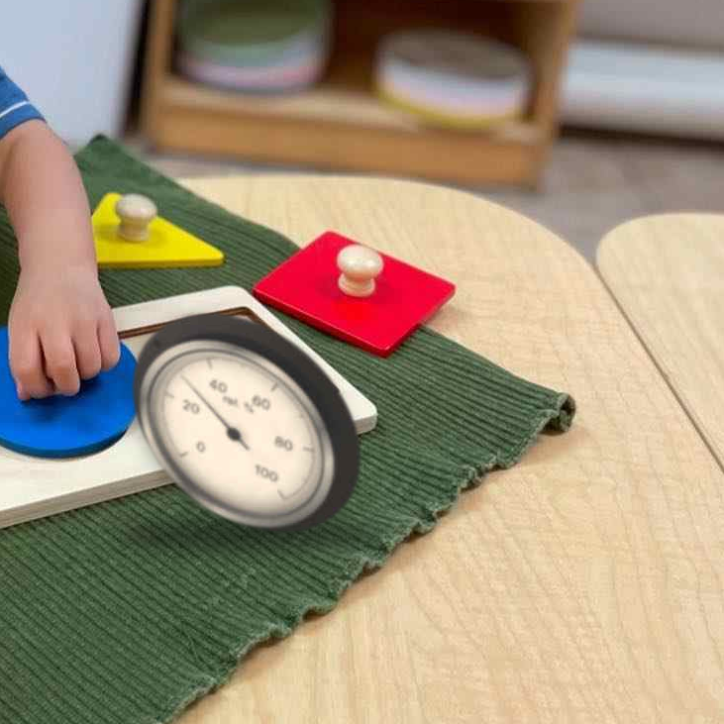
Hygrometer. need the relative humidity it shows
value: 30 %
